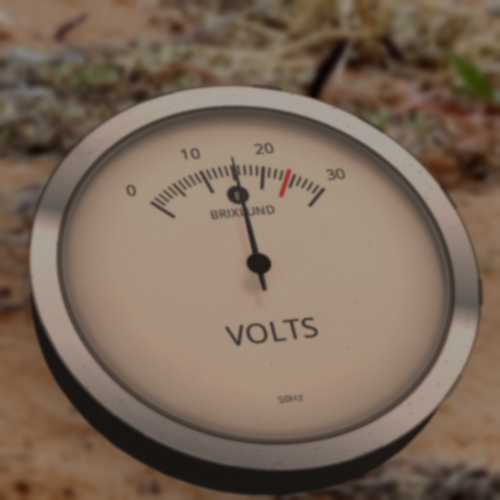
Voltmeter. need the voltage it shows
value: 15 V
